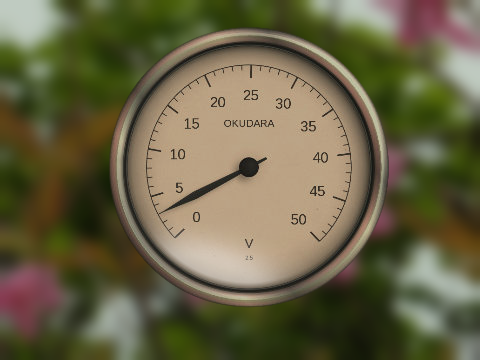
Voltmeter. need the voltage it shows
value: 3 V
